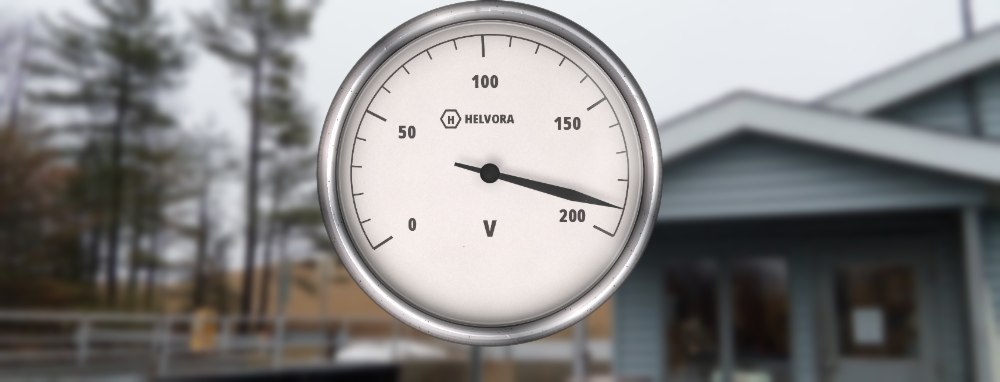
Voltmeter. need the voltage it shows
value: 190 V
